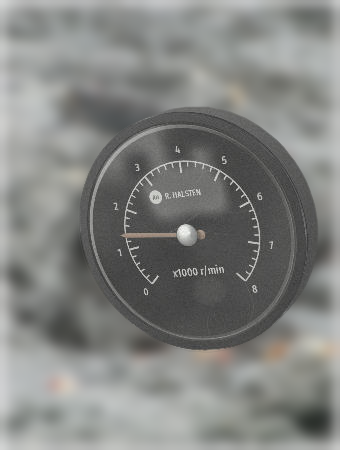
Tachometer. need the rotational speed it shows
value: 1400 rpm
